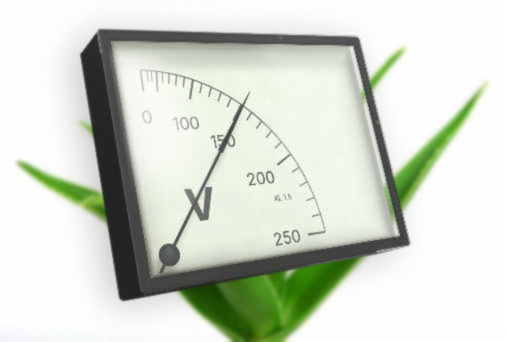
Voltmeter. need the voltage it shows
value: 150 V
